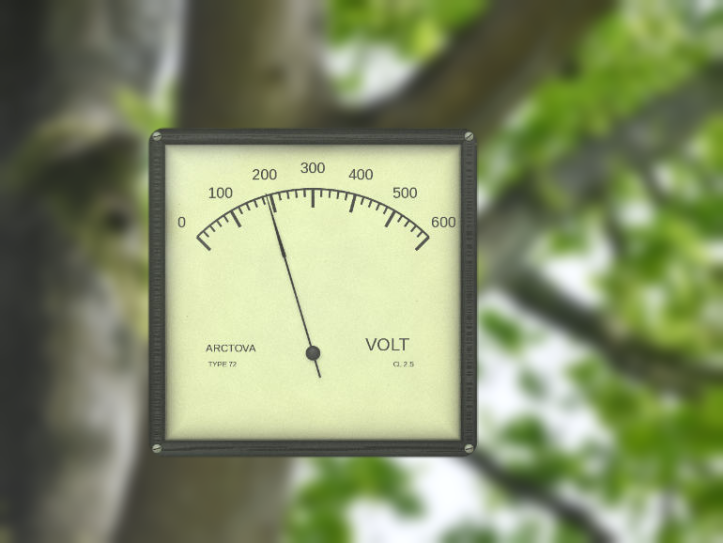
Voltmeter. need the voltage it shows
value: 190 V
